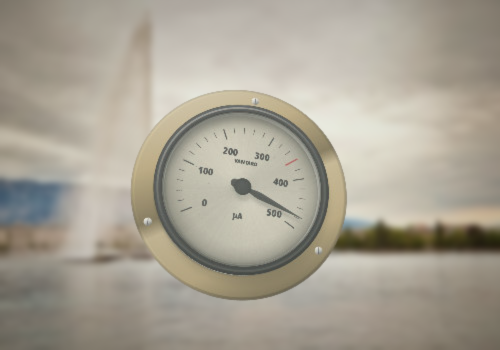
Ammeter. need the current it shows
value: 480 µA
